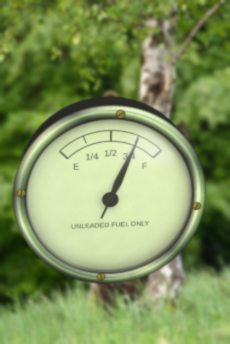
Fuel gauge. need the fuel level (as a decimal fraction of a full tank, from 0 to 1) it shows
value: 0.75
